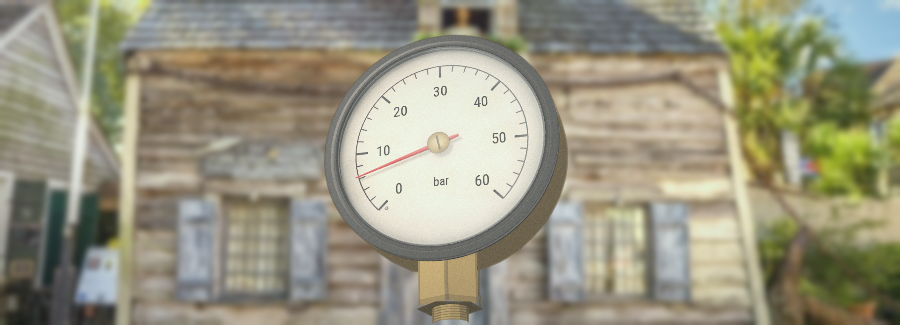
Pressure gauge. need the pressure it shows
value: 6 bar
